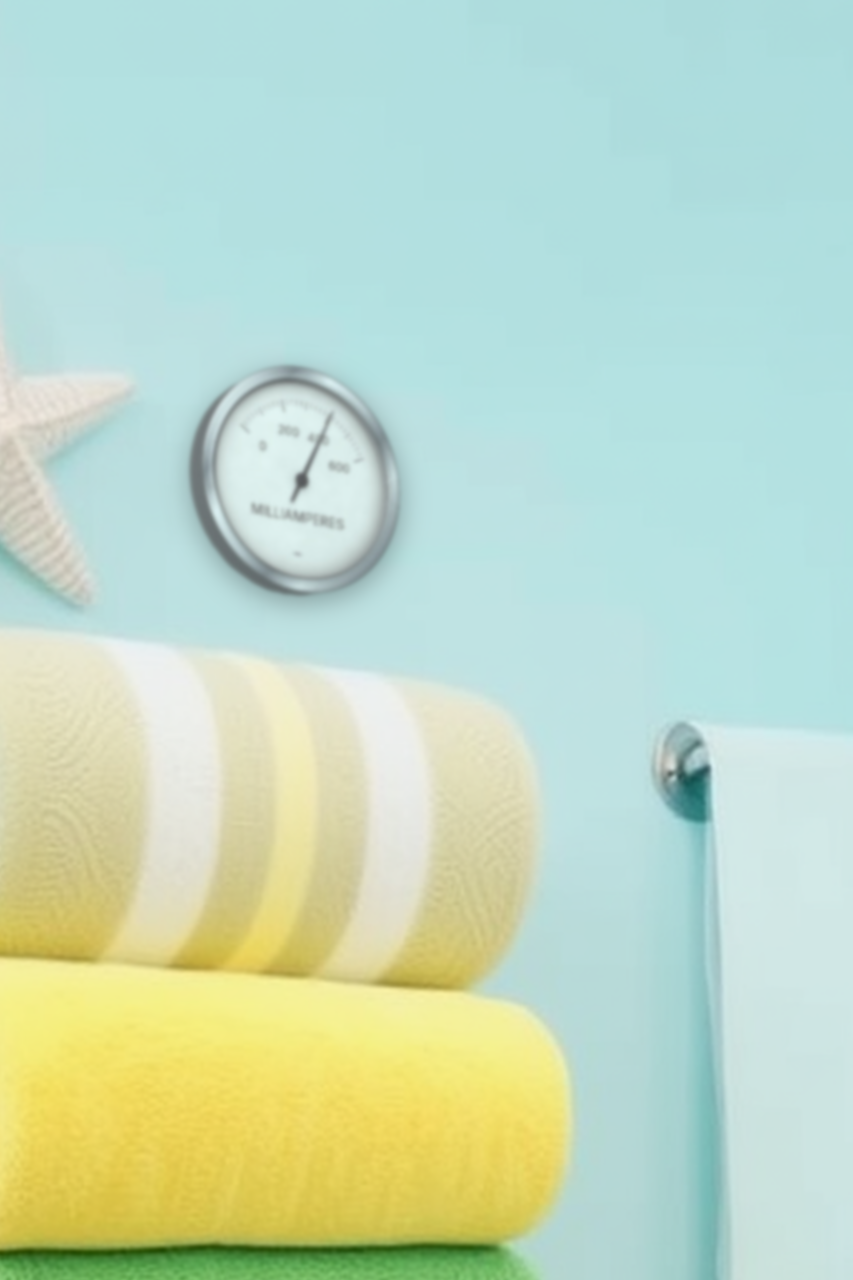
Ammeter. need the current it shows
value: 400 mA
